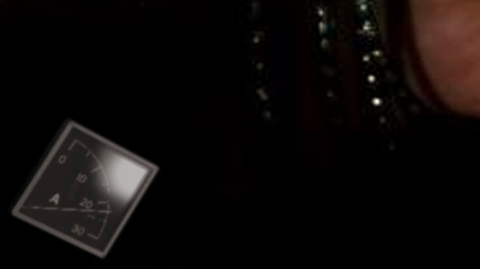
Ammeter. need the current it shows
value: 22.5 A
